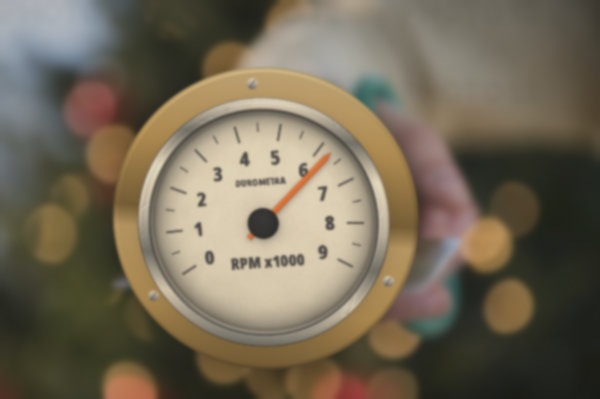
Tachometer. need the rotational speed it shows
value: 6250 rpm
